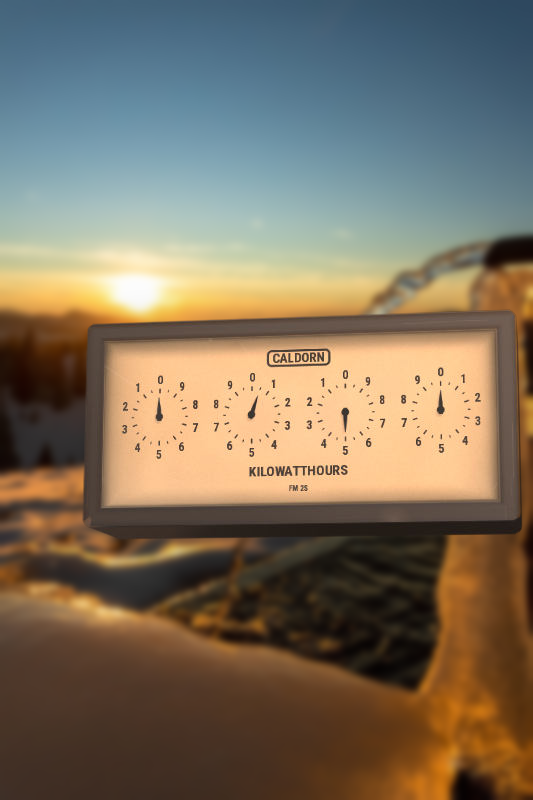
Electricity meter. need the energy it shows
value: 50 kWh
